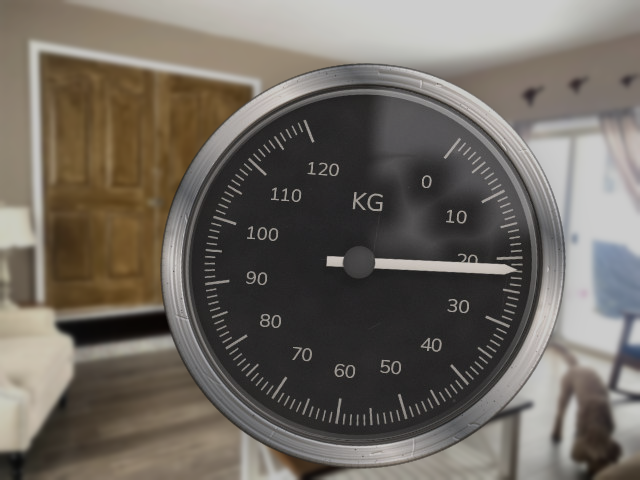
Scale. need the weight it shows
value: 22 kg
